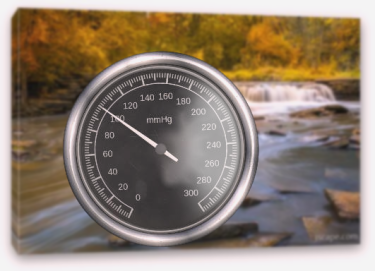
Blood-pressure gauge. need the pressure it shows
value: 100 mmHg
